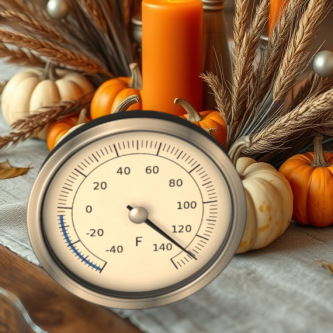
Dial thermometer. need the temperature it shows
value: 130 °F
